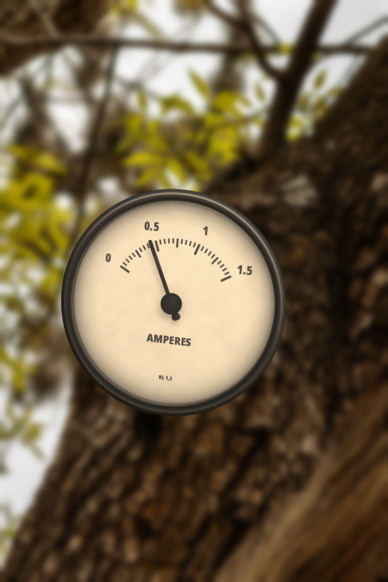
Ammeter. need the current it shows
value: 0.45 A
